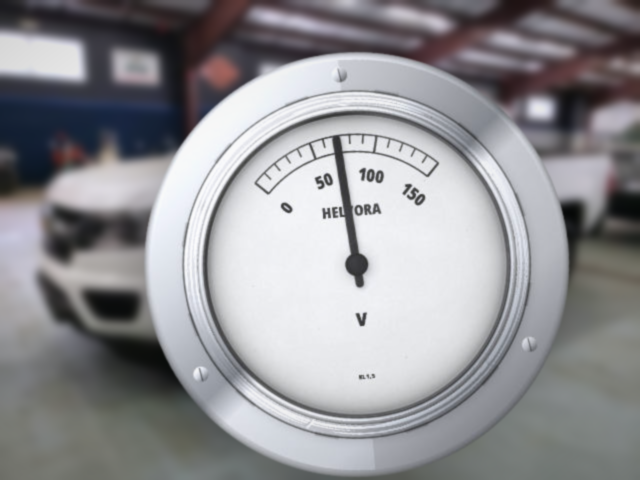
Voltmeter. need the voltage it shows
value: 70 V
